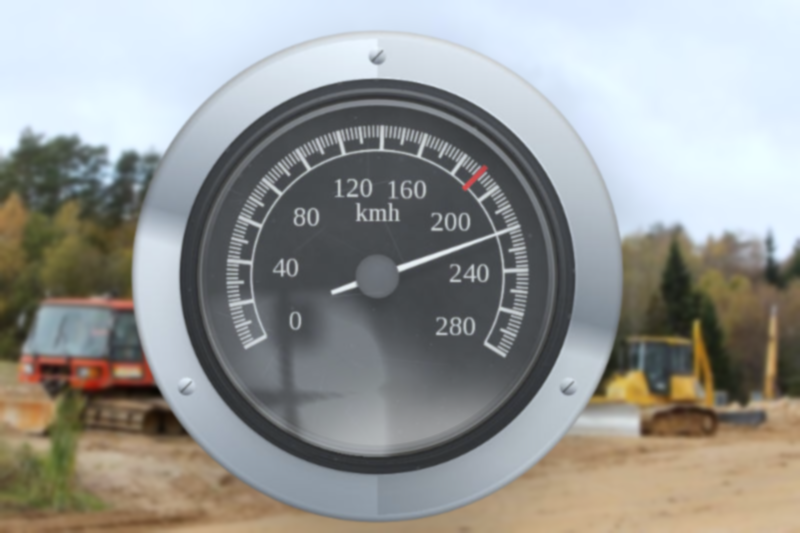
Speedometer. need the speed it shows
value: 220 km/h
